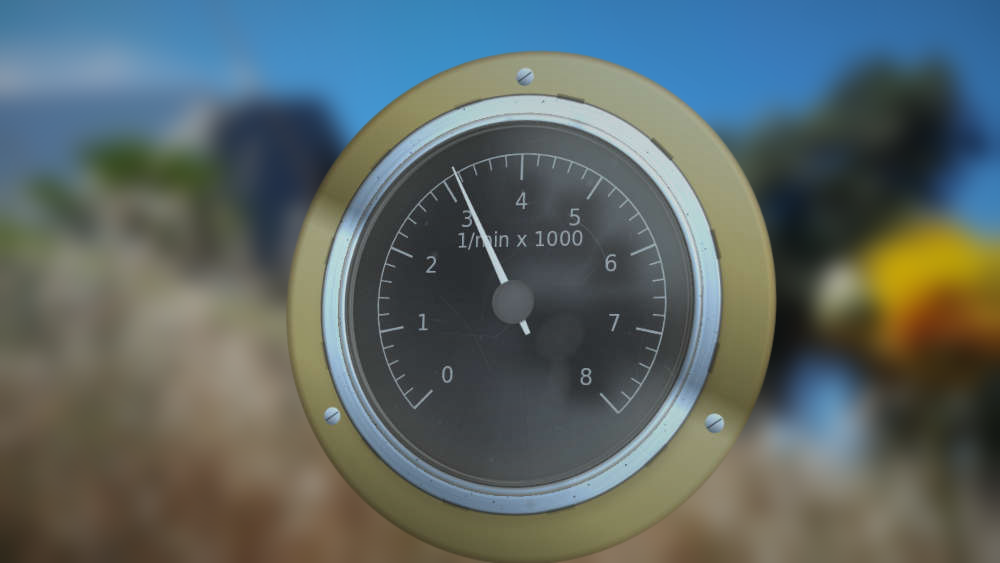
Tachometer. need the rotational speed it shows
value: 3200 rpm
